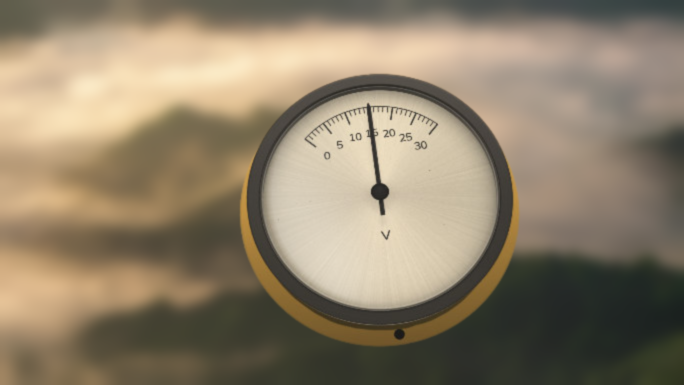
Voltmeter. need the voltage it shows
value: 15 V
